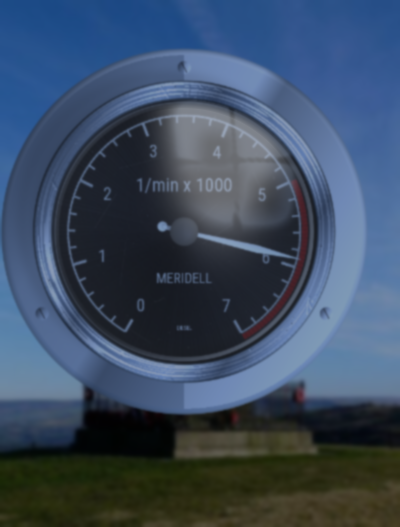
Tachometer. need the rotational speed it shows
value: 5900 rpm
